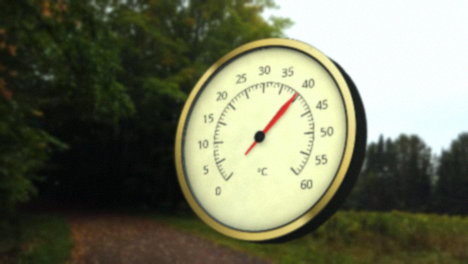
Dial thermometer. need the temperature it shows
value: 40 °C
